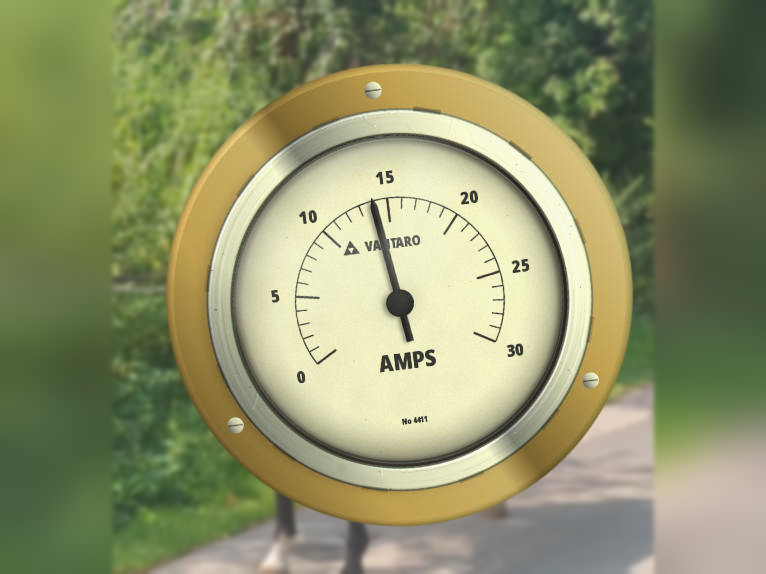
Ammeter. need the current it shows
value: 14 A
